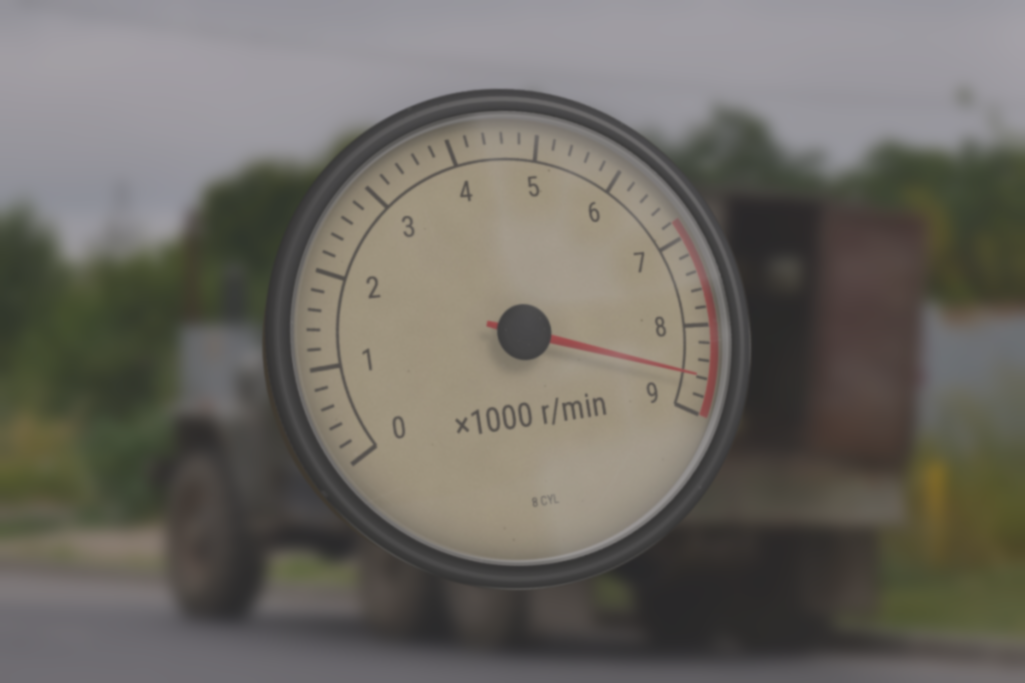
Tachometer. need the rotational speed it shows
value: 8600 rpm
